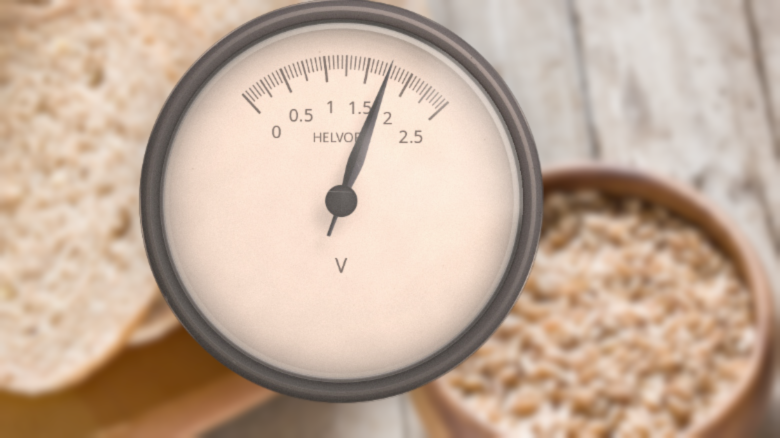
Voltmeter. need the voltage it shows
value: 1.75 V
